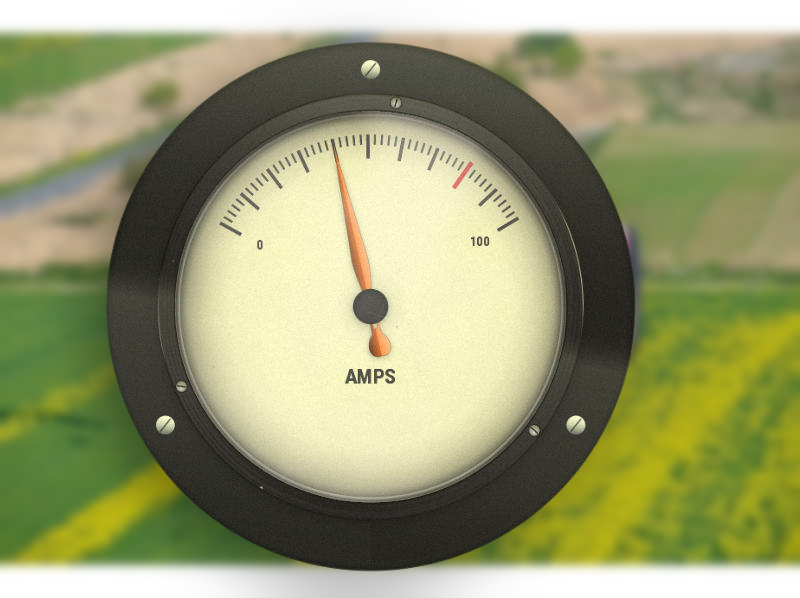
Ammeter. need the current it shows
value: 40 A
